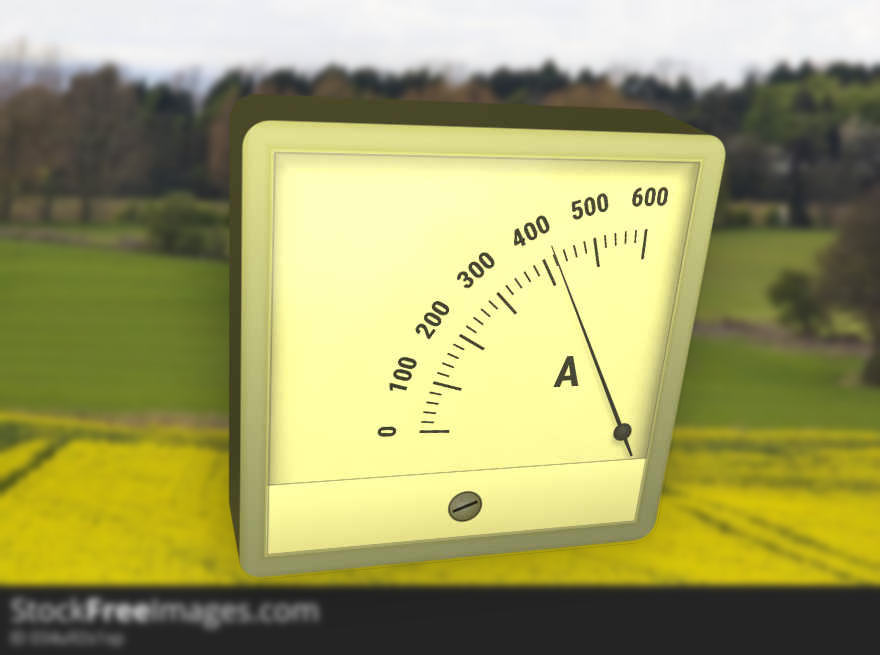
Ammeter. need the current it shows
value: 420 A
